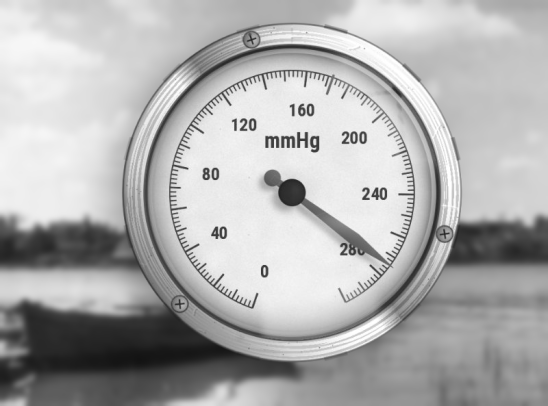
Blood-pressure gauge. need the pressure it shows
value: 274 mmHg
